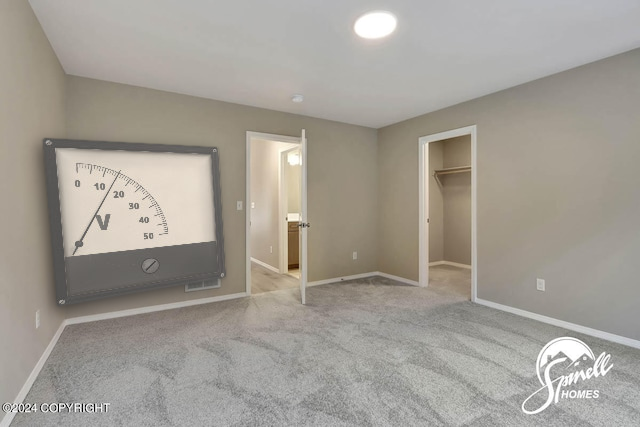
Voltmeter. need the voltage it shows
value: 15 V
